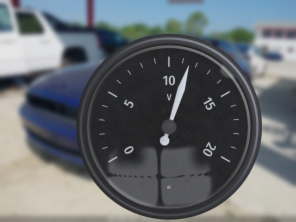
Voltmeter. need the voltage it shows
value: 11.5 V
